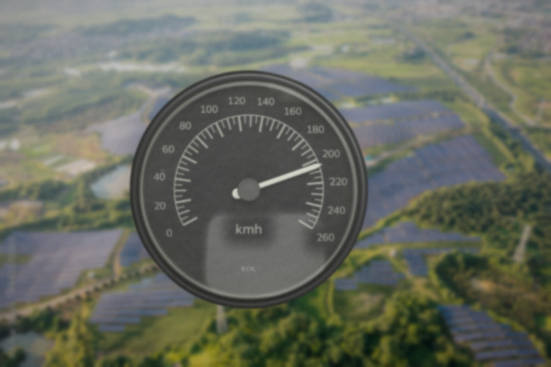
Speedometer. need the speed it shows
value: 205 km/h
